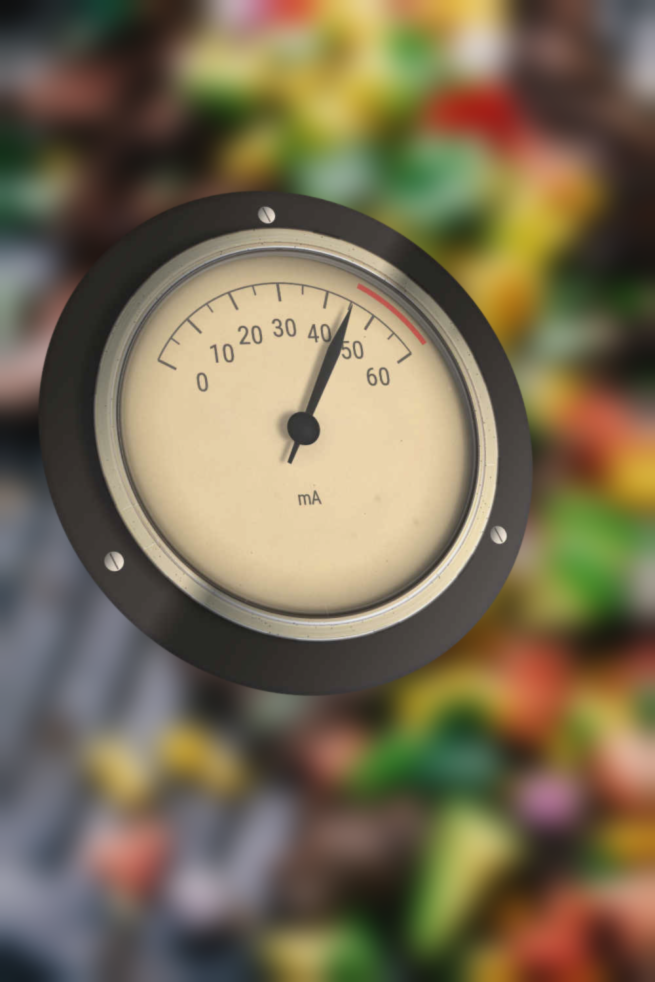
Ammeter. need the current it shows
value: 45 mA
